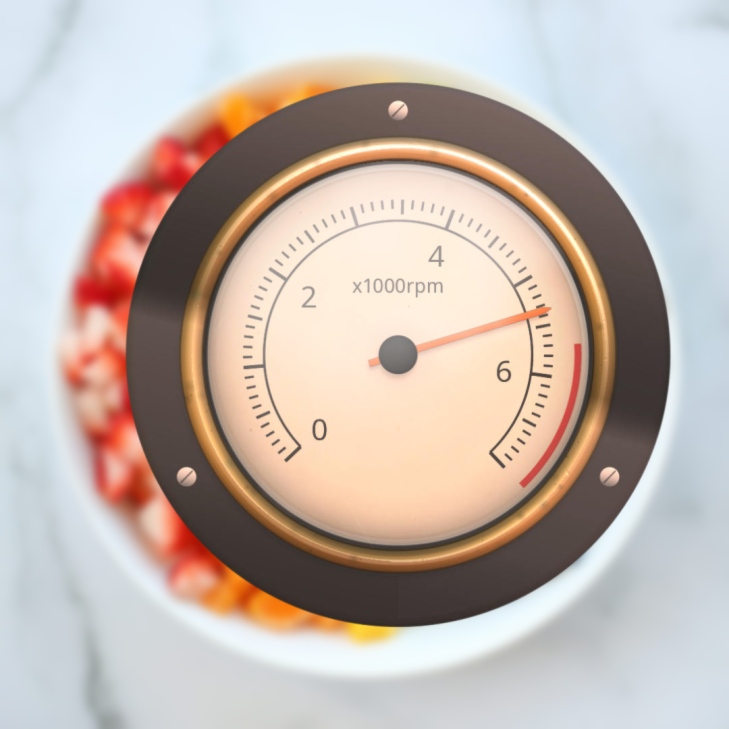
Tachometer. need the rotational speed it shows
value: 5350 rpm
